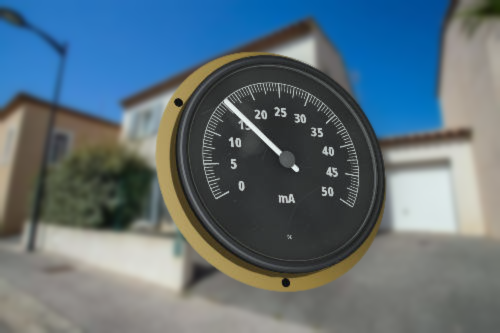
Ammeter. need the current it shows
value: 15 mA
